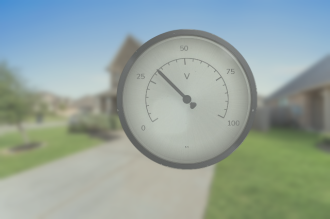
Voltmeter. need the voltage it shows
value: 32.5 V
